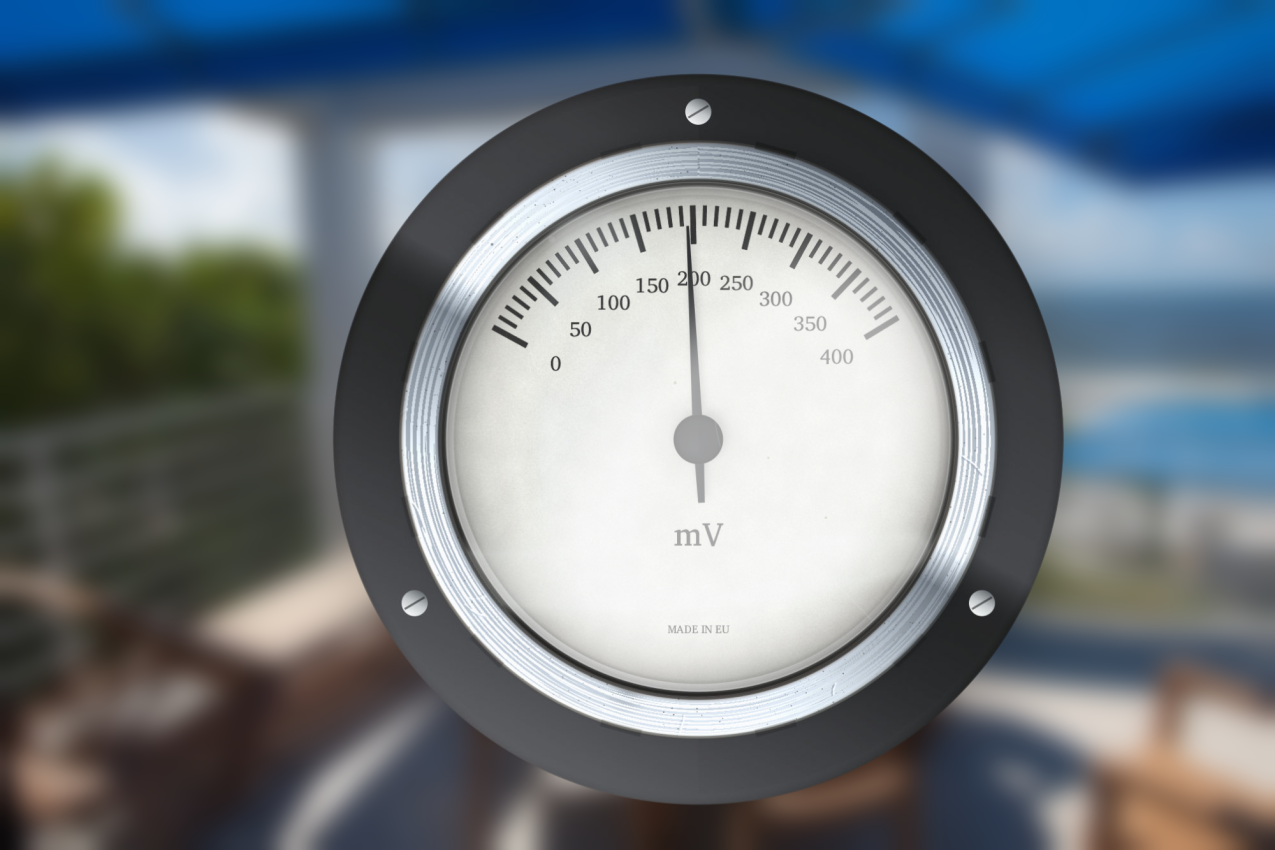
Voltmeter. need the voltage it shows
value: 195 mV
